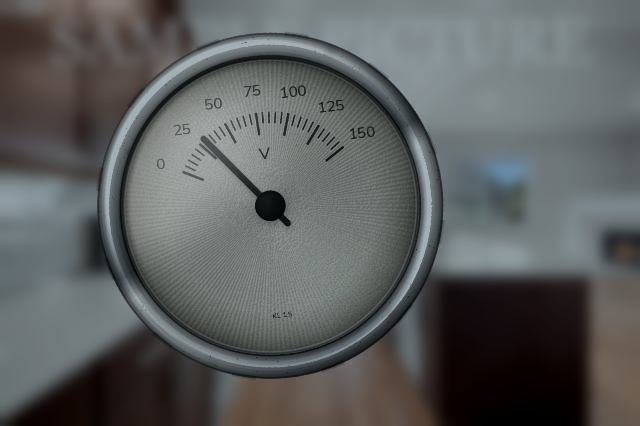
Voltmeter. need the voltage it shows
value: 30 V
